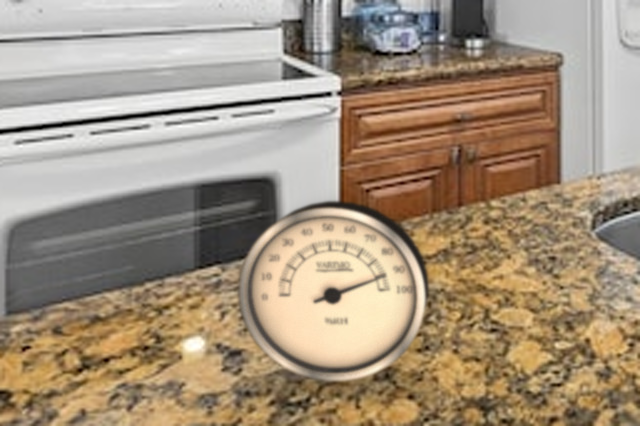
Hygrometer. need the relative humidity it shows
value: 90 %
